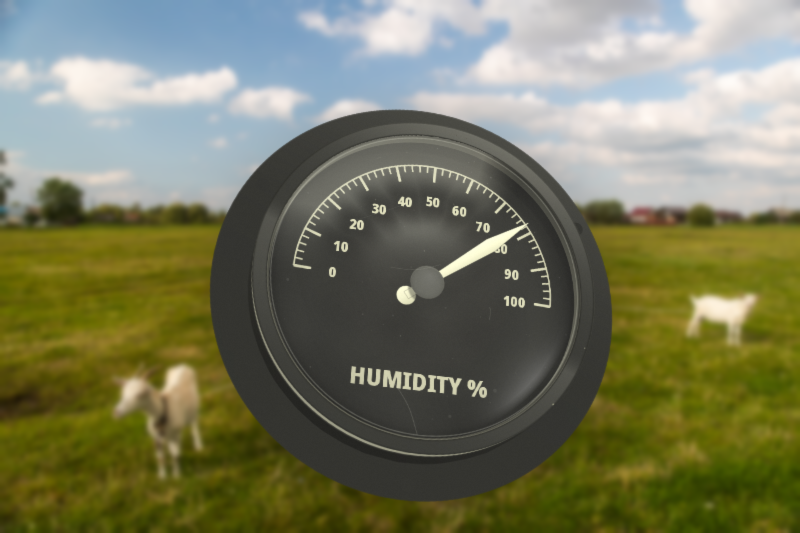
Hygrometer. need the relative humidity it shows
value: 78 %
